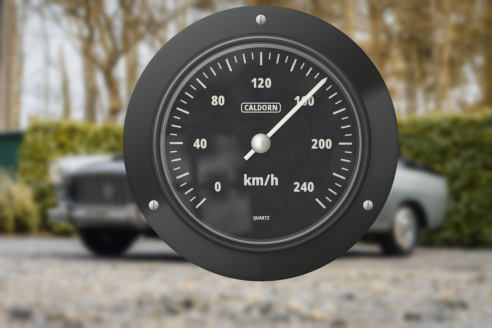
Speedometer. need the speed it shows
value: 160 km/h
